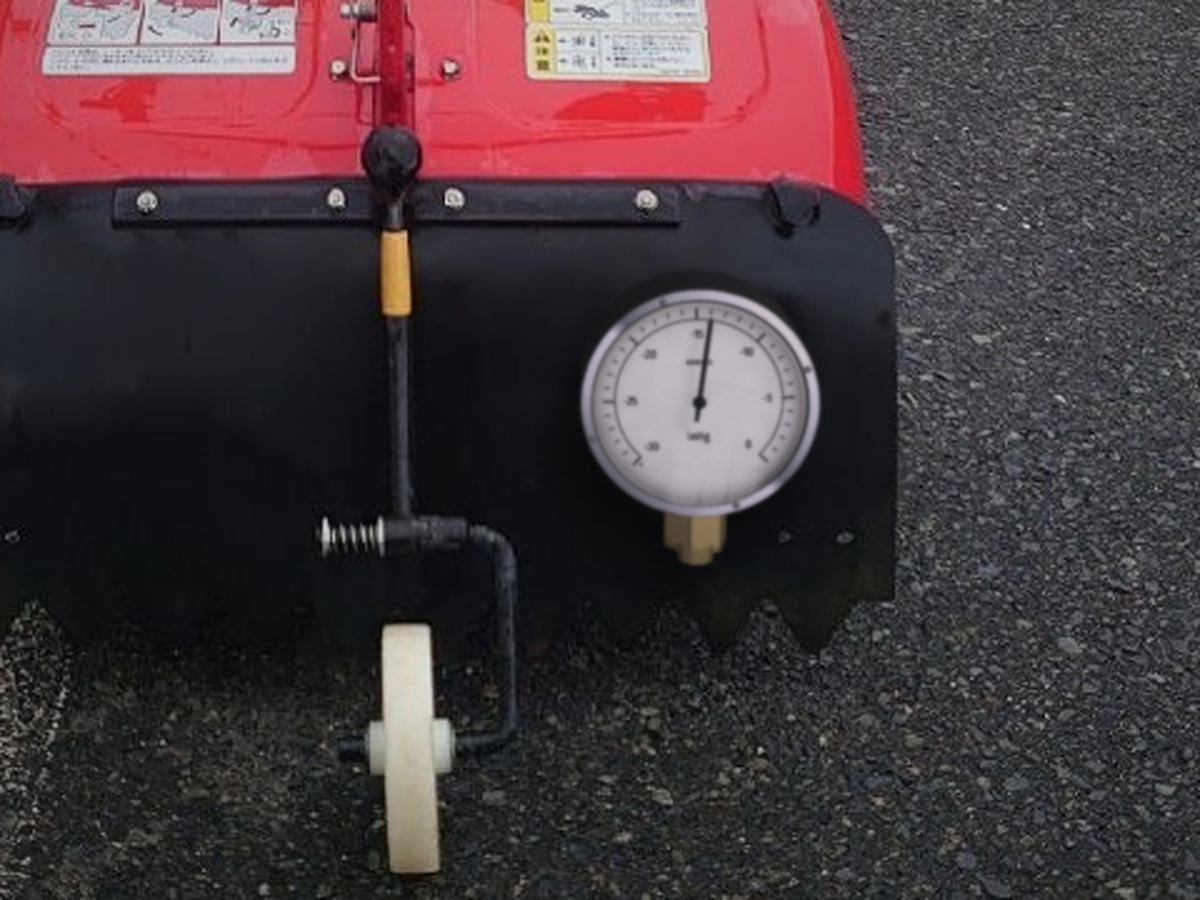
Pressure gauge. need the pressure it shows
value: -14 inHg
